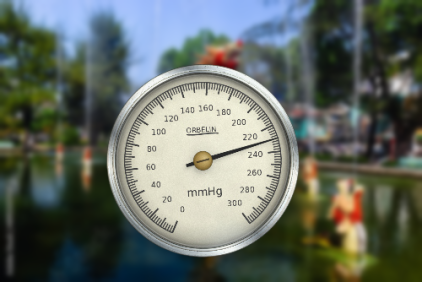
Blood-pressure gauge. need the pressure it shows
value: 230 mmHg
